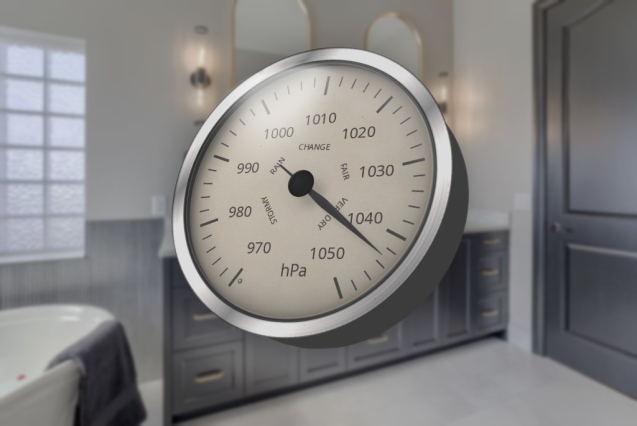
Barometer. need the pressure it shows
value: 1043 hPa
